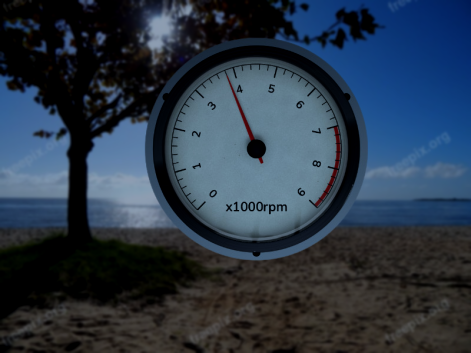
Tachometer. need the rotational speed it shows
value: 3800 rpm
